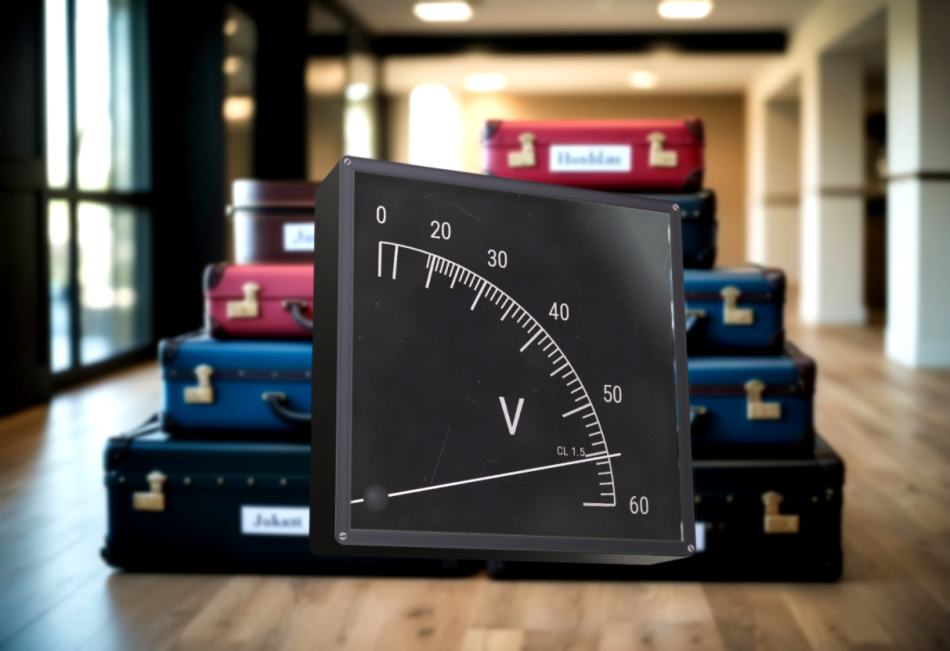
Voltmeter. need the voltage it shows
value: 55.5 V
